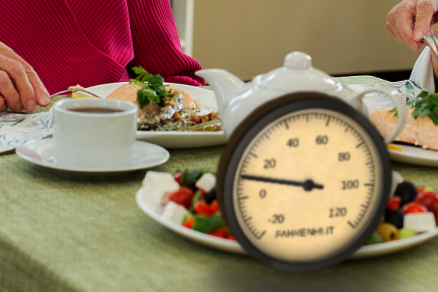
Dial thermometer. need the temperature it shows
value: 10 °F
